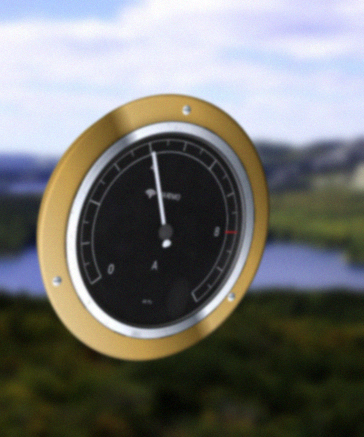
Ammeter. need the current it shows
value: 4 A
